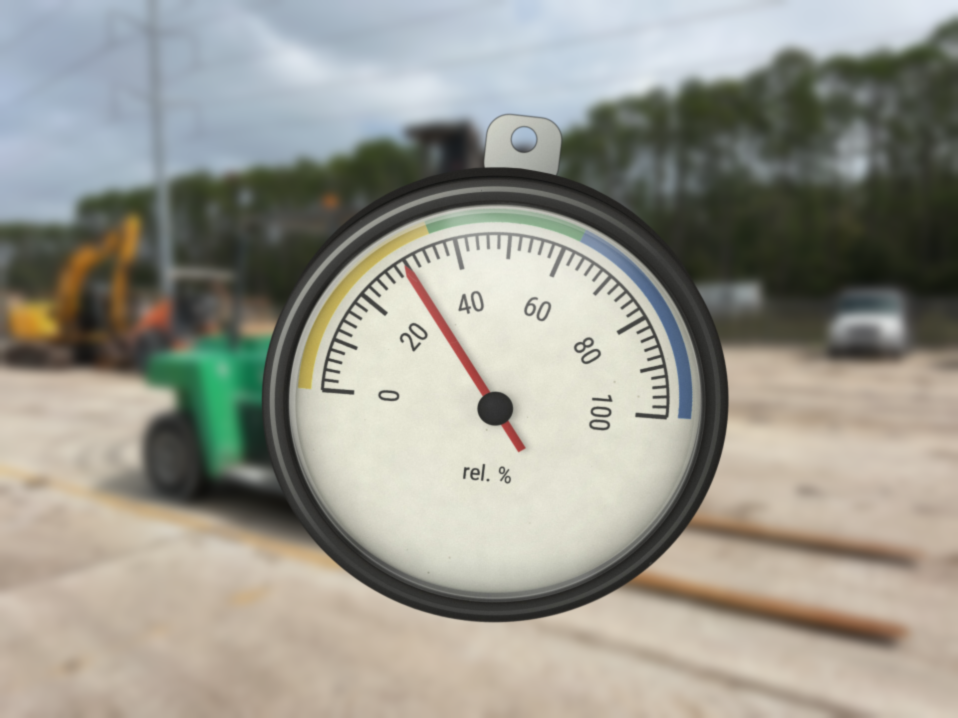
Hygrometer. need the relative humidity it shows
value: 30 %
